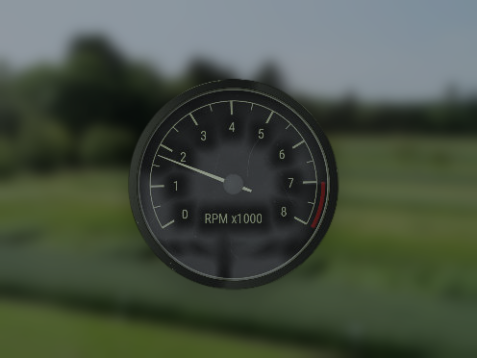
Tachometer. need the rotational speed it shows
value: 1750 rpm
